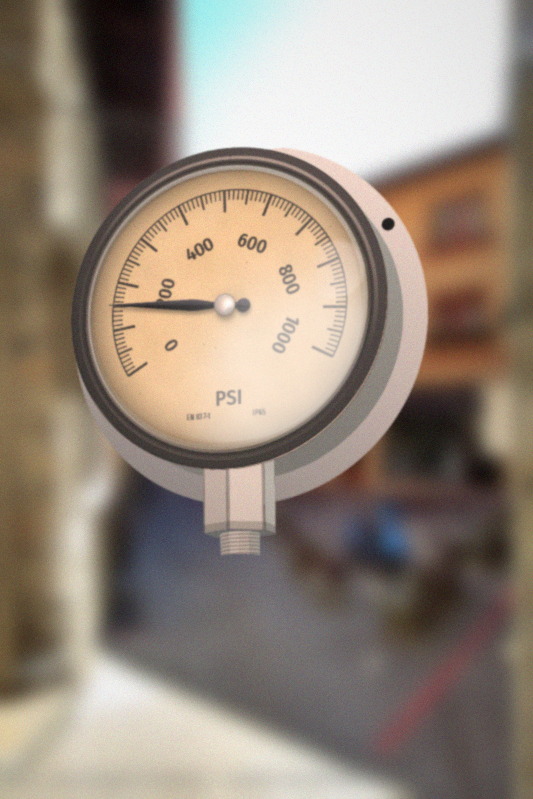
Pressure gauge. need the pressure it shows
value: 150 psi
